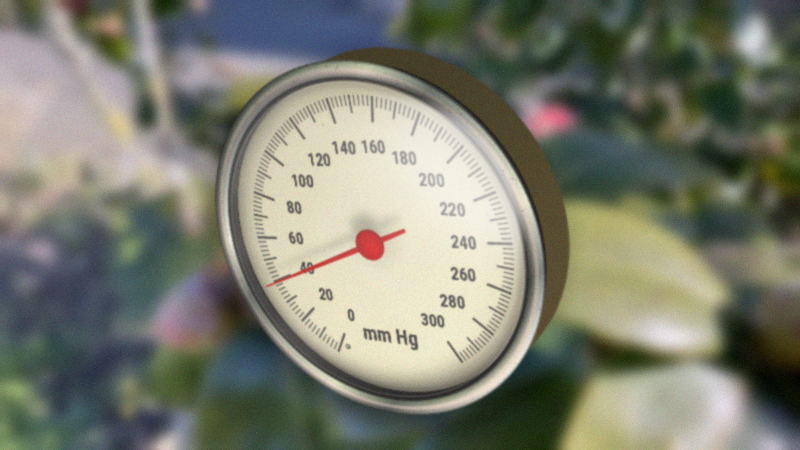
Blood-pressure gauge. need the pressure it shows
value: 40 mmHg
